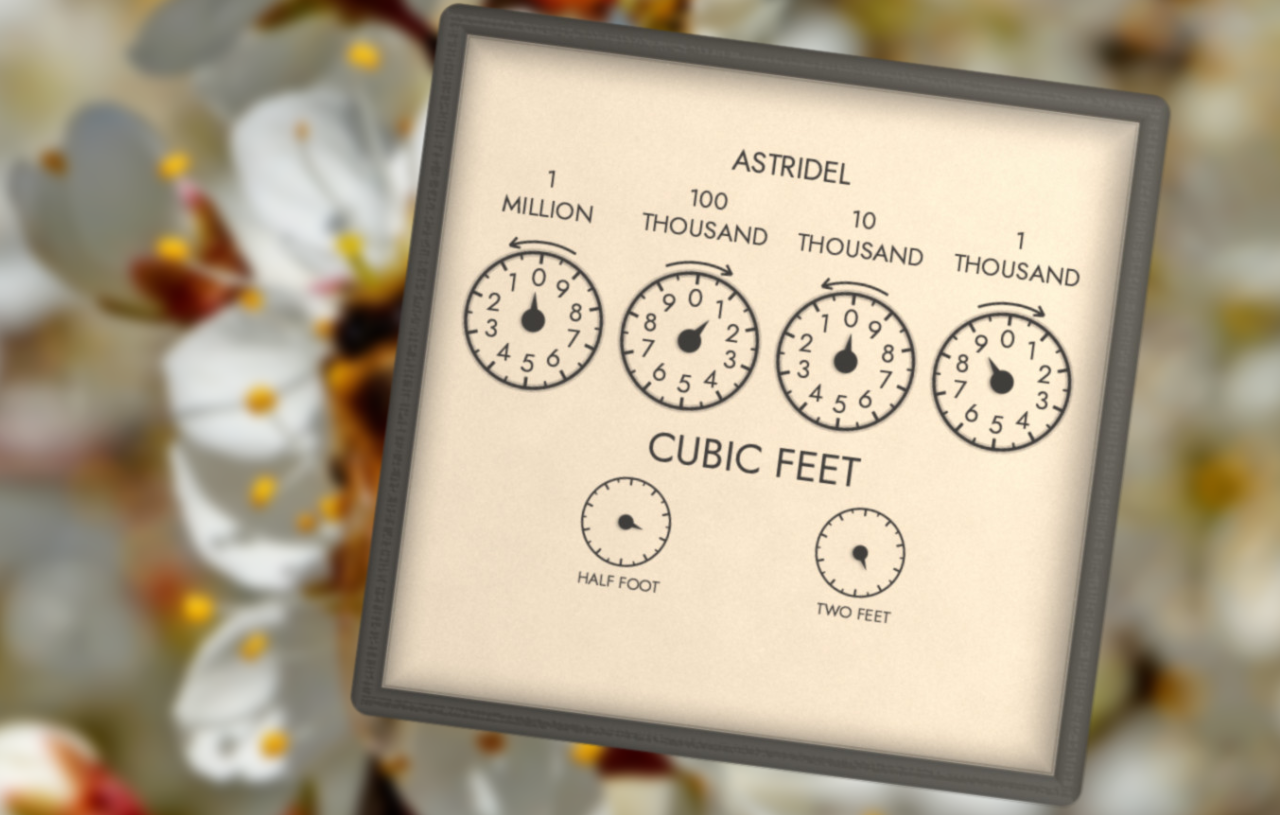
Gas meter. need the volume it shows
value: 9900 ft³
